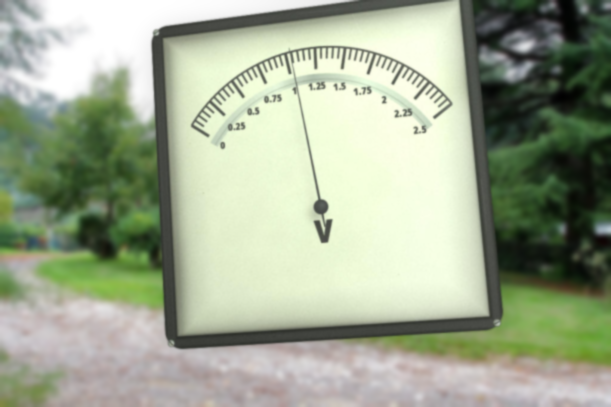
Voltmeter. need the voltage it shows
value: 1.05 V
